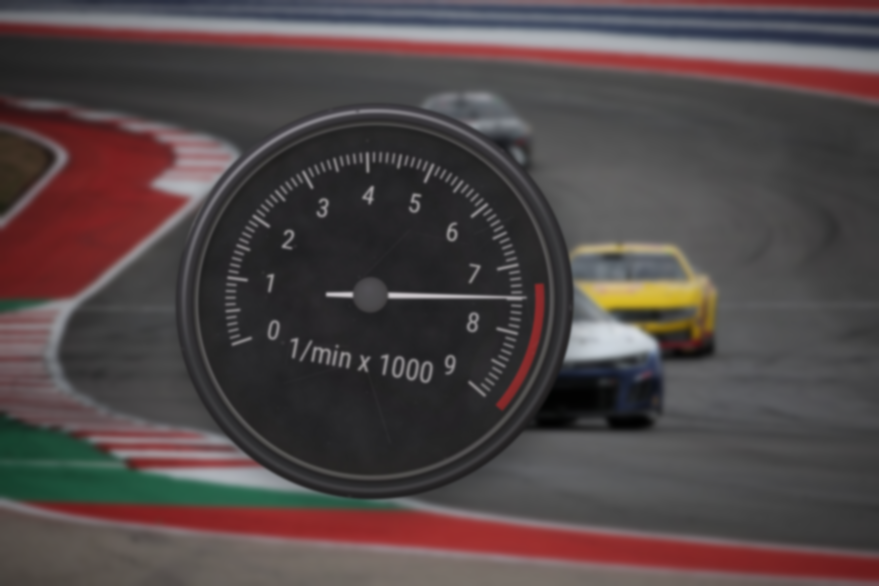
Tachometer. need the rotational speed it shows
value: 7500 rpm
